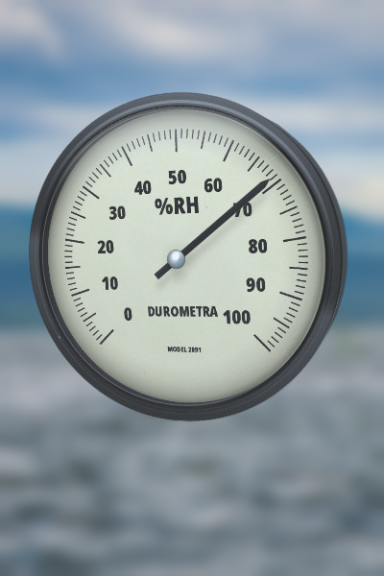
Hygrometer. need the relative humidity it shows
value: 69 %
